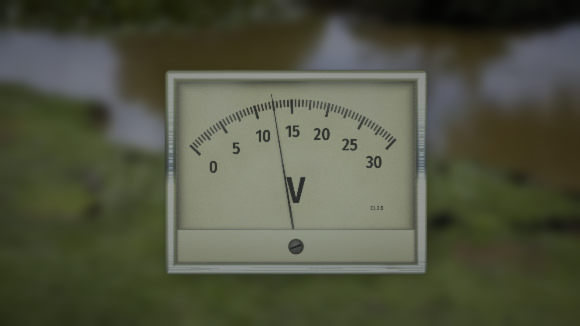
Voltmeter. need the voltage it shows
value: 12.5 V
